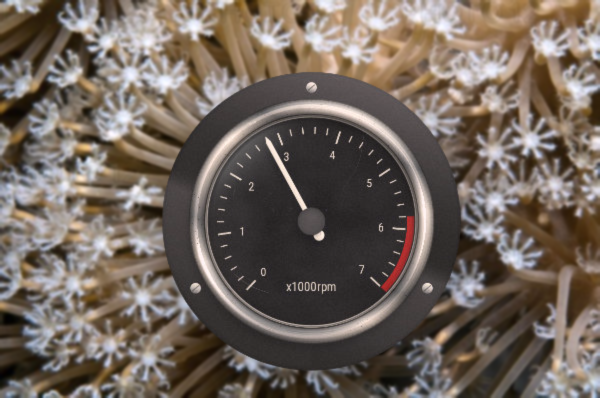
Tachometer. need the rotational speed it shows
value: 2800 rpm
